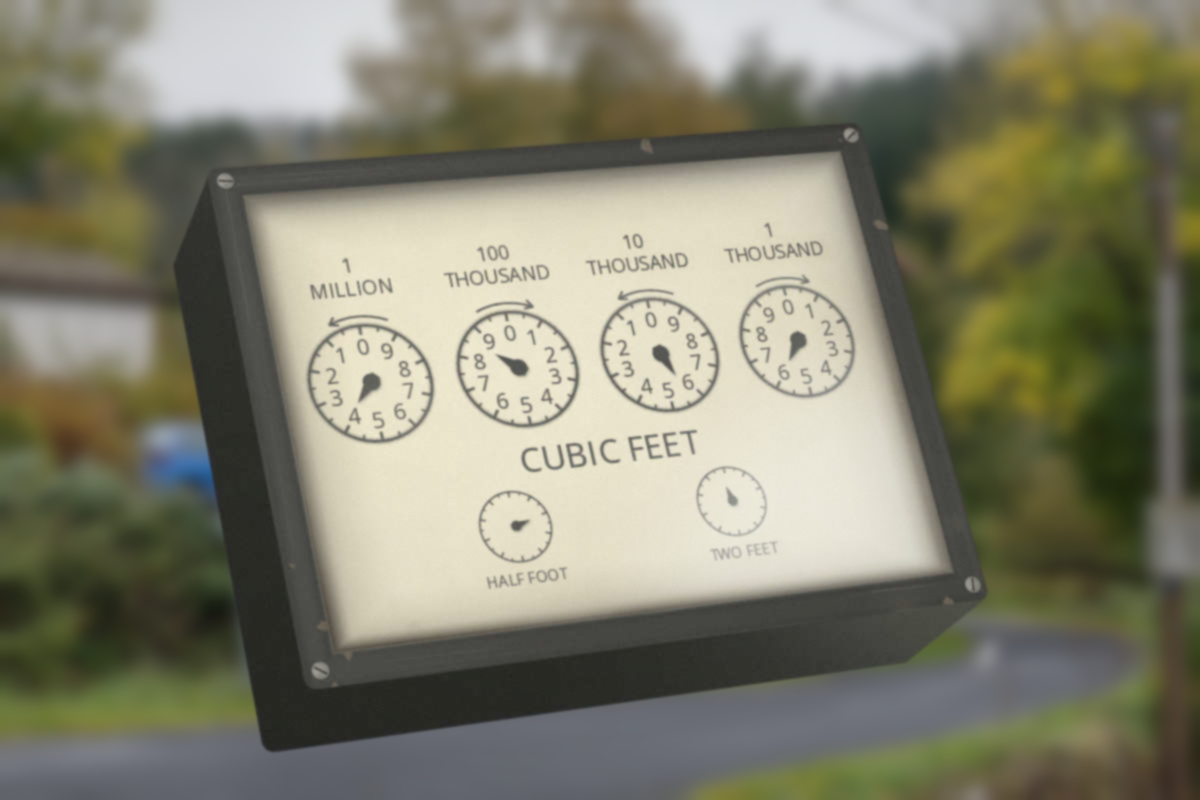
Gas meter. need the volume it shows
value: 385600 ft³
